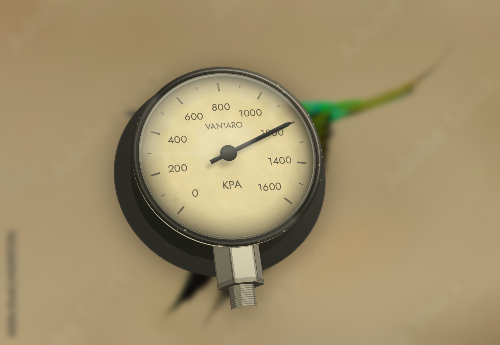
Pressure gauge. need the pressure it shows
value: 1200 kPa
